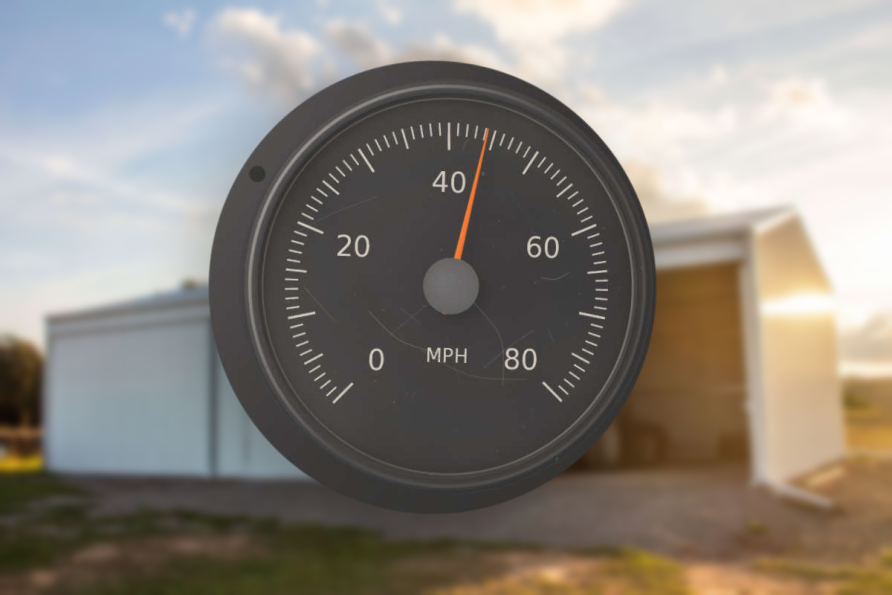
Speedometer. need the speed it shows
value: 44 mph
